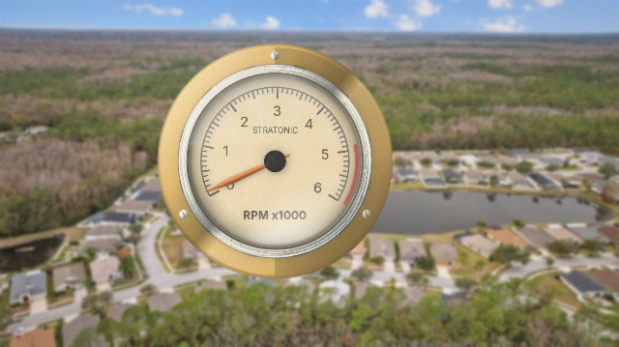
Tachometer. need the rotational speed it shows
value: 100 rpm
